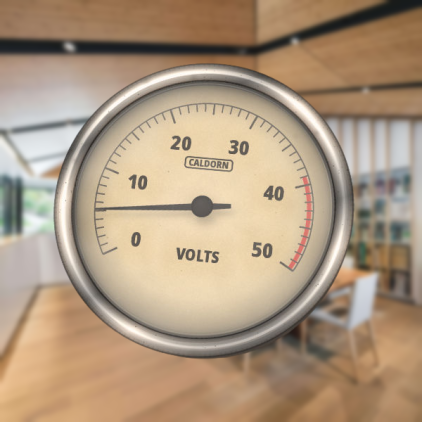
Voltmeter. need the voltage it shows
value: 5 V
